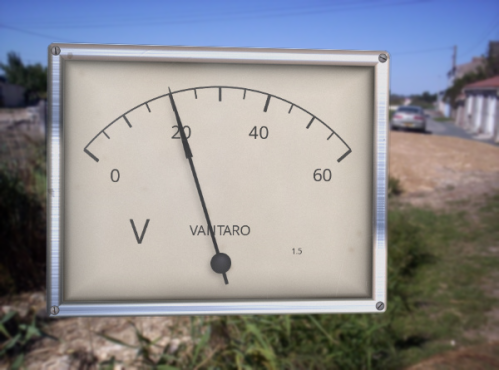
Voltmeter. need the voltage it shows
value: 20 V
